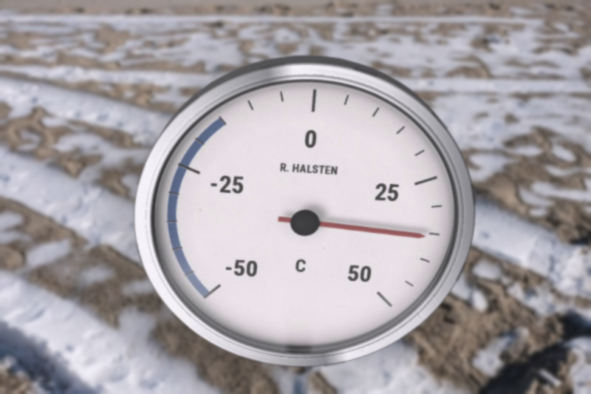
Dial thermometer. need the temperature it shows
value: 35 °C
